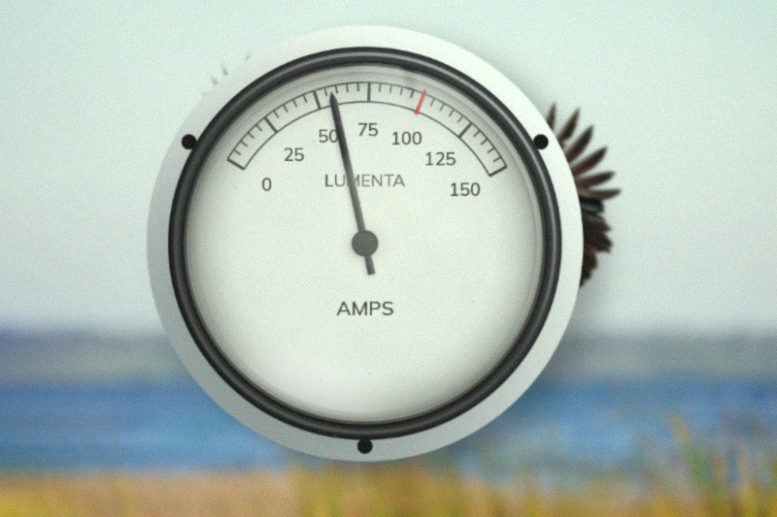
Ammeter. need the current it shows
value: 57.5 A
